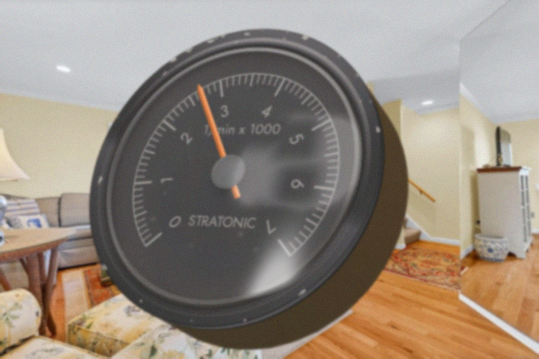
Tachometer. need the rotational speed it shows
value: 2700 rpm
